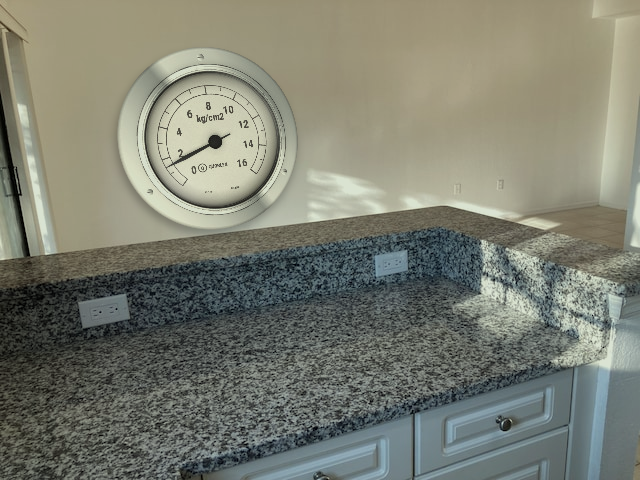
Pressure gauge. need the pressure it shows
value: 1.5 kg/cm²
